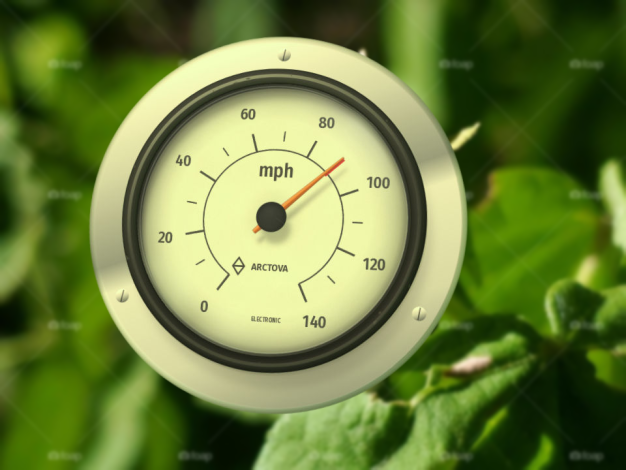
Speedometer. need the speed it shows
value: 90 mph
